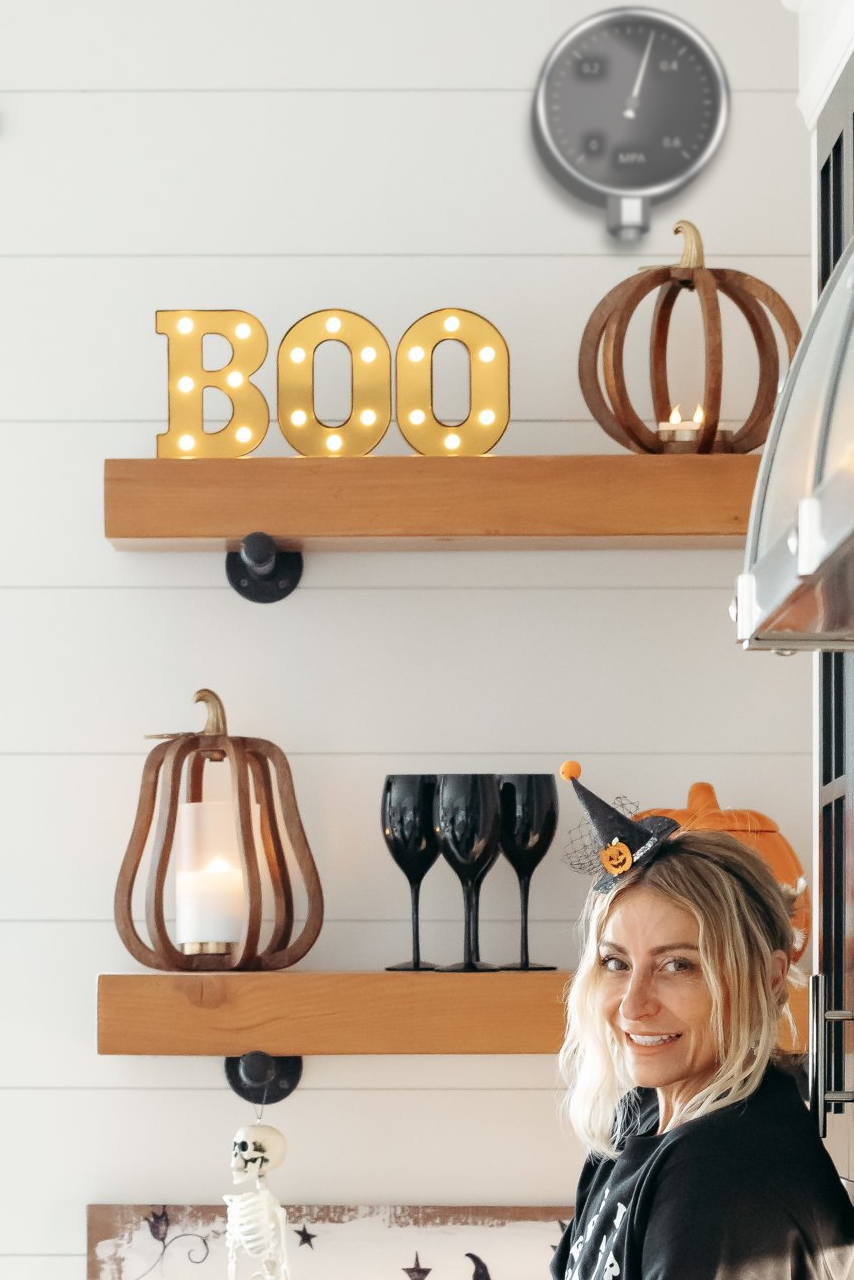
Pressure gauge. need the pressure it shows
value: 0.34 MPa
